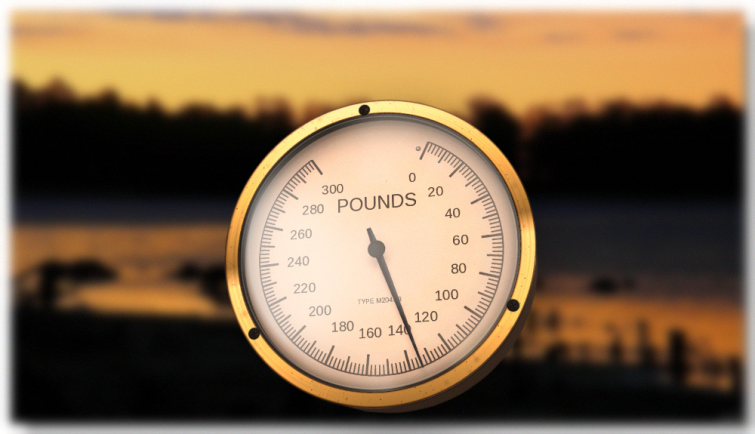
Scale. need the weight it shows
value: 134 lb
